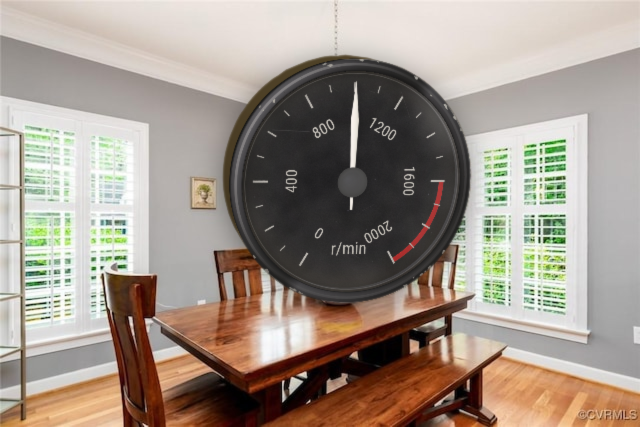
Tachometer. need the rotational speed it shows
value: 1000 rpm
